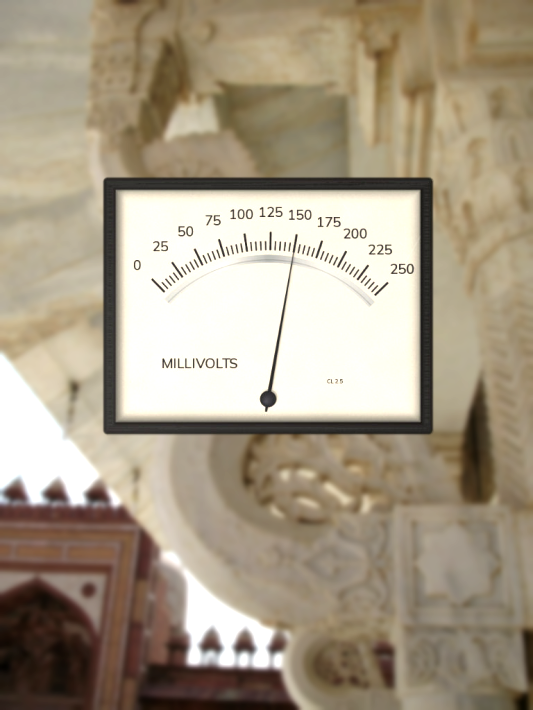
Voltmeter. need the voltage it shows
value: 150 mV
